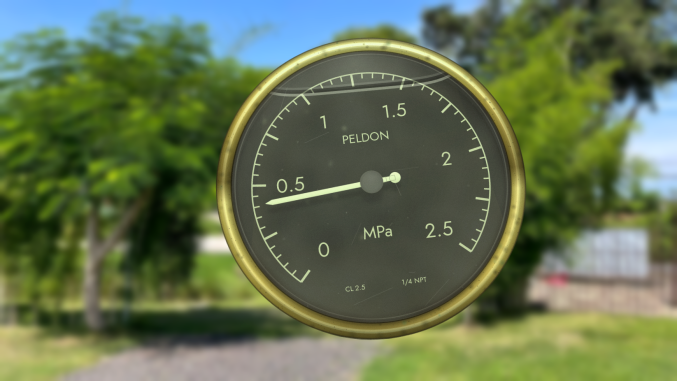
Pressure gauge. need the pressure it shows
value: 0.4 MPa
